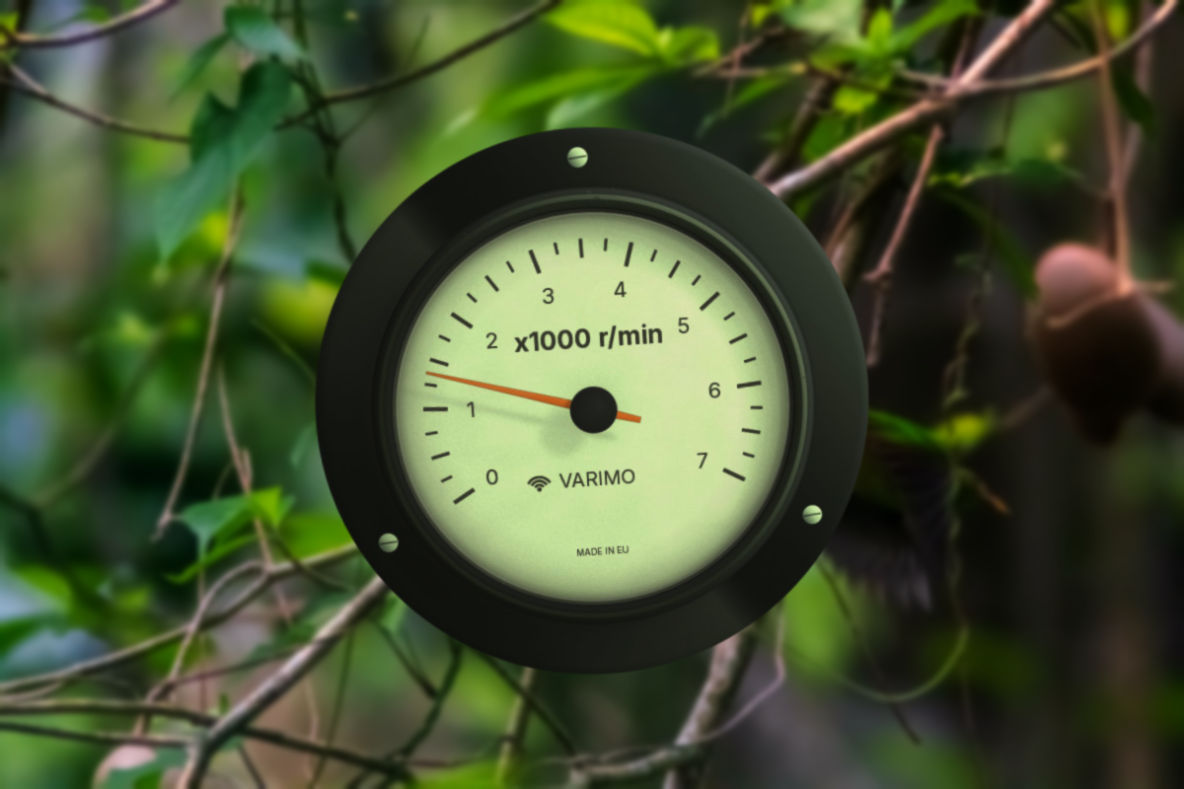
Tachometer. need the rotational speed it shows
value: 1375 rpm
